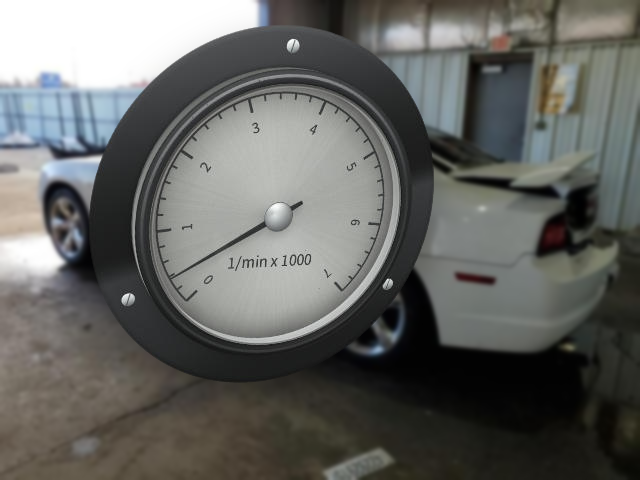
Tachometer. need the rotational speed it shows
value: 400 rpm
